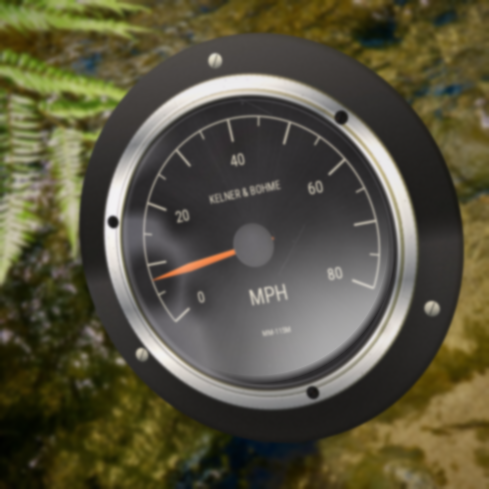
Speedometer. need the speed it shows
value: 7.5 mph
